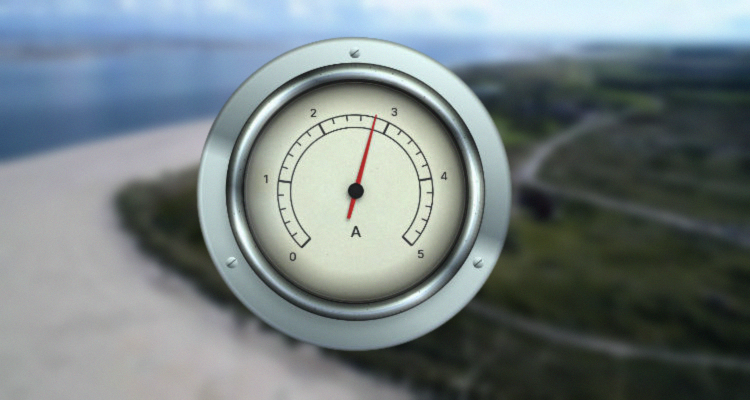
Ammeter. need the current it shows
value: 2.8 A
